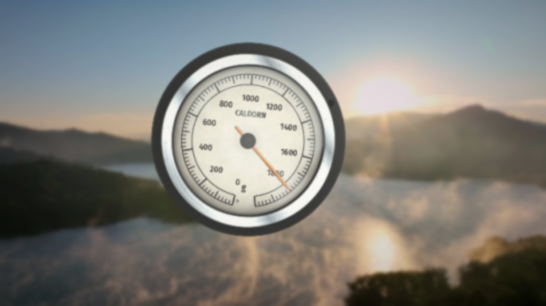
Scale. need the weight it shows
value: 1800 g
